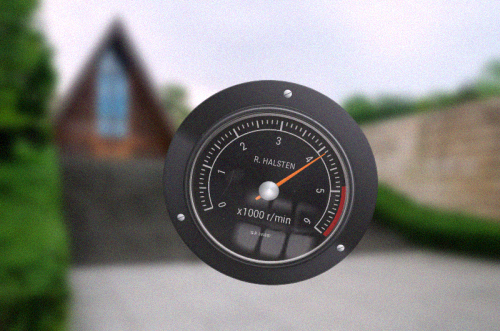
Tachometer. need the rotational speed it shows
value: 4100 rpm
